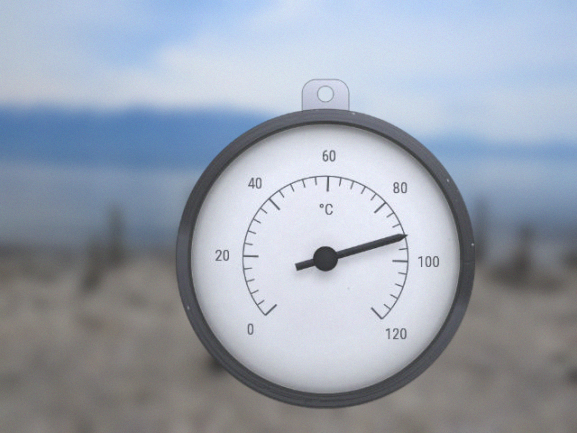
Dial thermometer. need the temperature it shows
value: 92 °C
